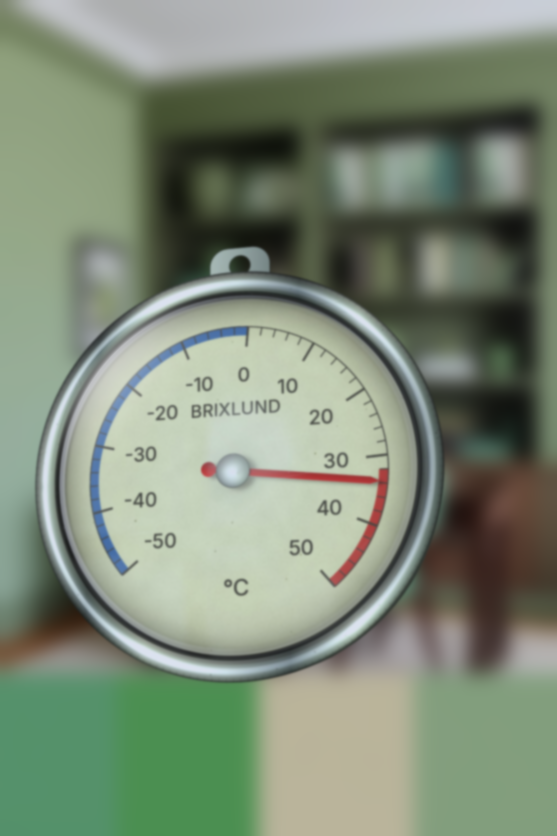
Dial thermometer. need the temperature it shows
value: 34 °C
